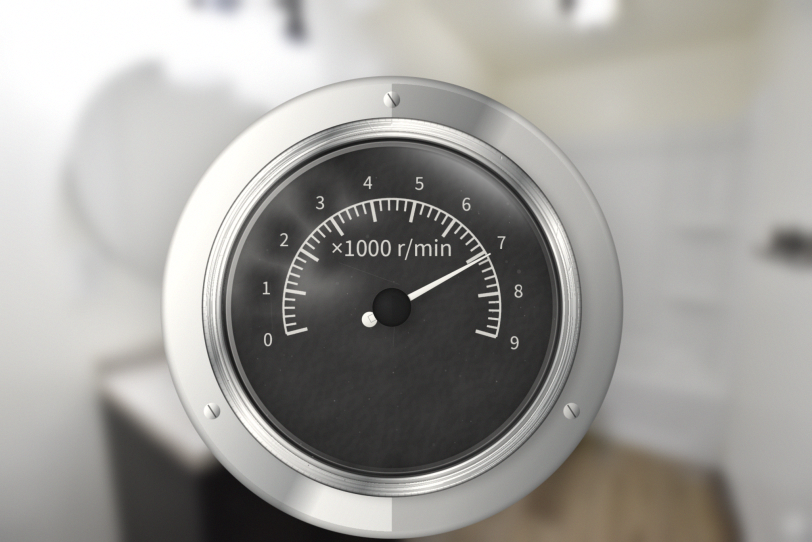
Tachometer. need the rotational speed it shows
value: 7100 rpm
